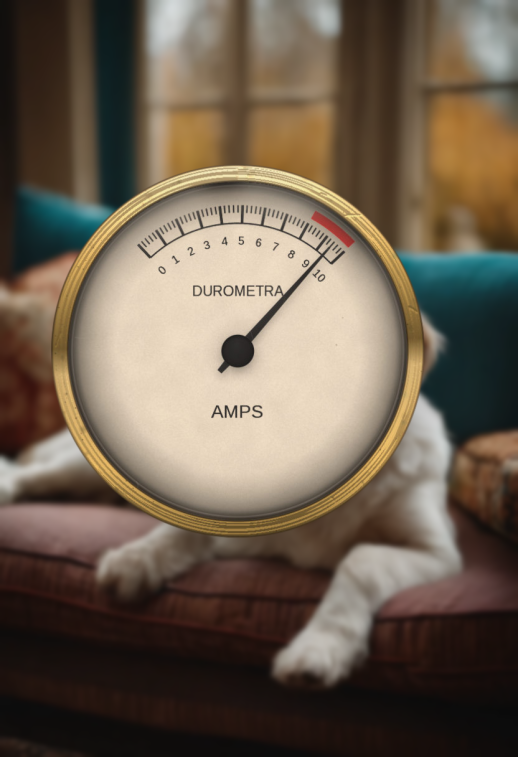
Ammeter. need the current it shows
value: 9.4 A
